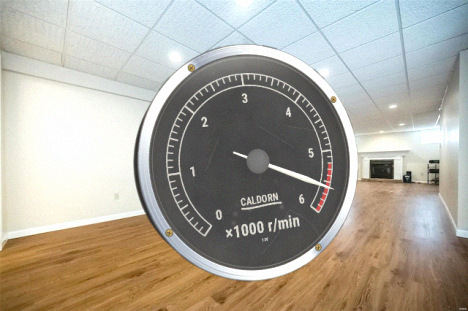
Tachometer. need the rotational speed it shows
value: 5600 rpm
